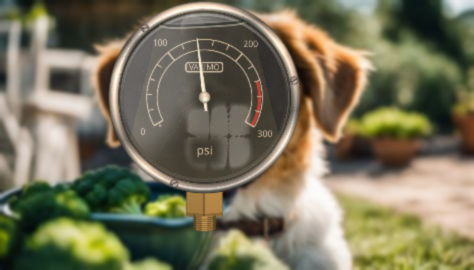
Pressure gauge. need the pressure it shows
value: 140 psi
